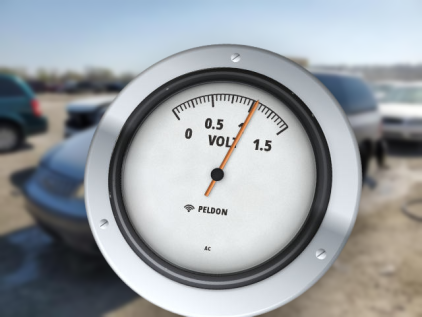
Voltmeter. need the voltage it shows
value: 1.05 V
